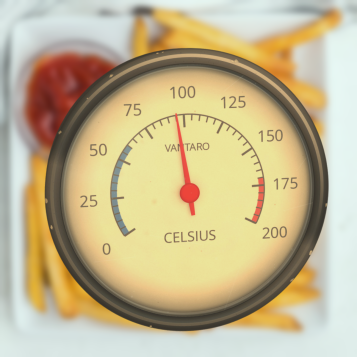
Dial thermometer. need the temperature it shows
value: 95 °C
